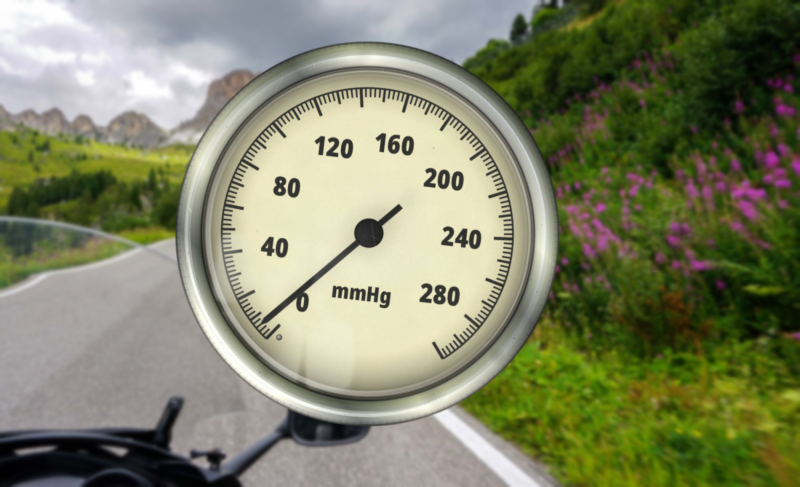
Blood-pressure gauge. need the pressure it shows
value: 6 mmHg
